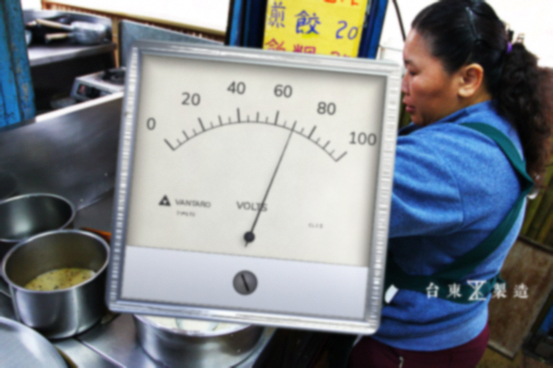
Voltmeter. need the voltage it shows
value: 70 V
